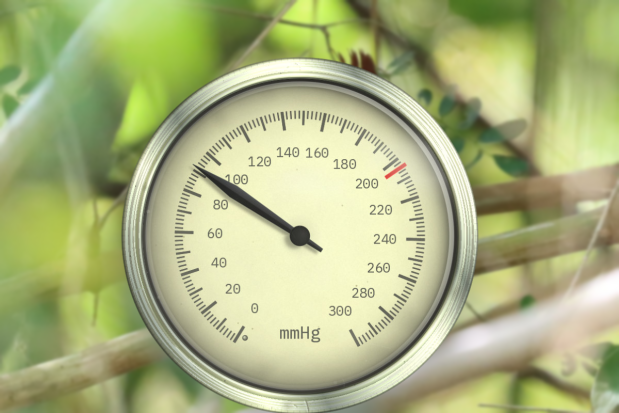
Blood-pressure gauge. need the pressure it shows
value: 92 mmHg
